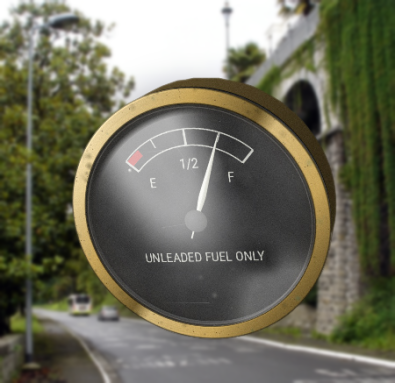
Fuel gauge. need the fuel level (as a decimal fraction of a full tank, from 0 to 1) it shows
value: 0.75
